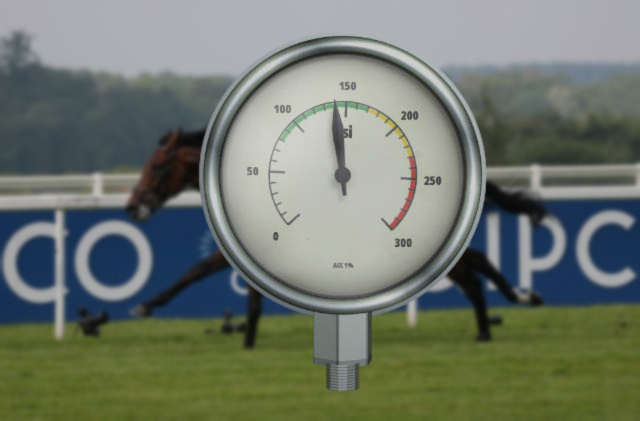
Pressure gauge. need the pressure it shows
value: 140 psi
